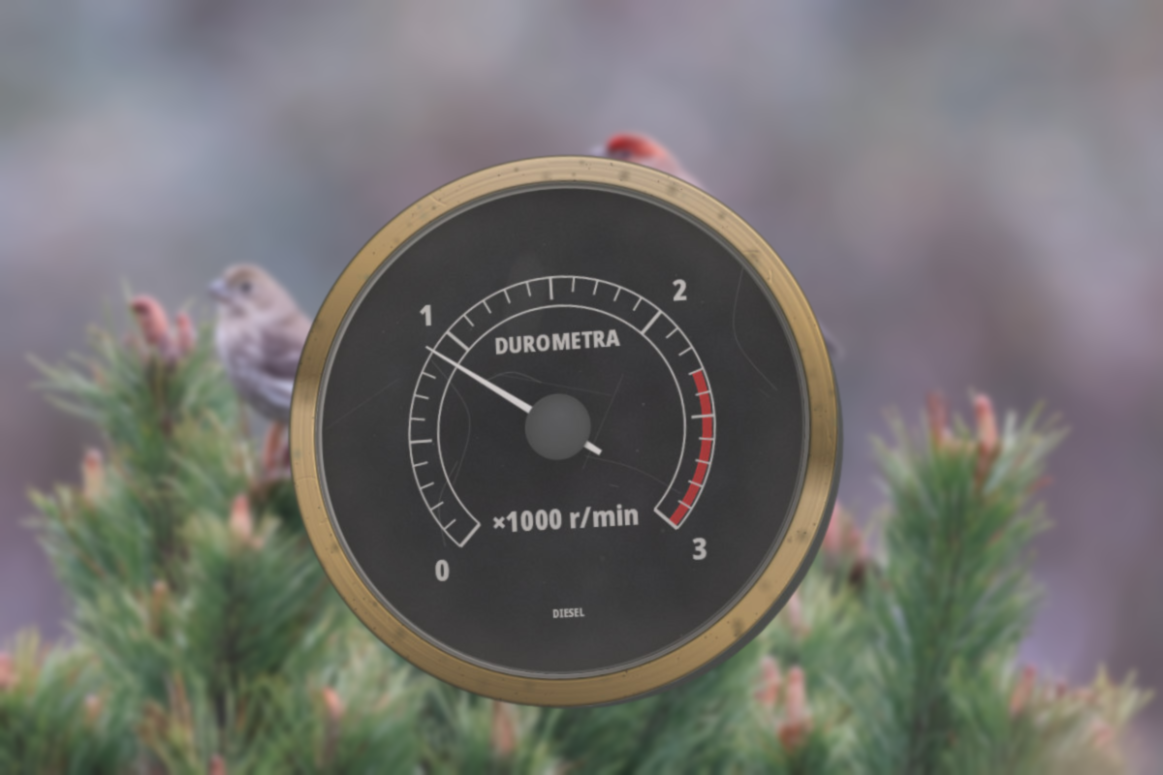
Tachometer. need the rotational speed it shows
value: 900 rpm
